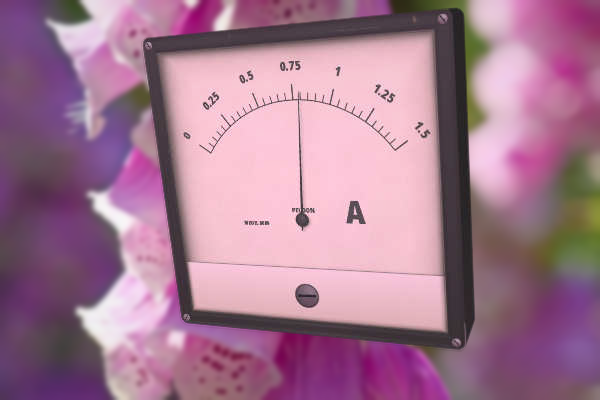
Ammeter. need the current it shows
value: 0.8 A
